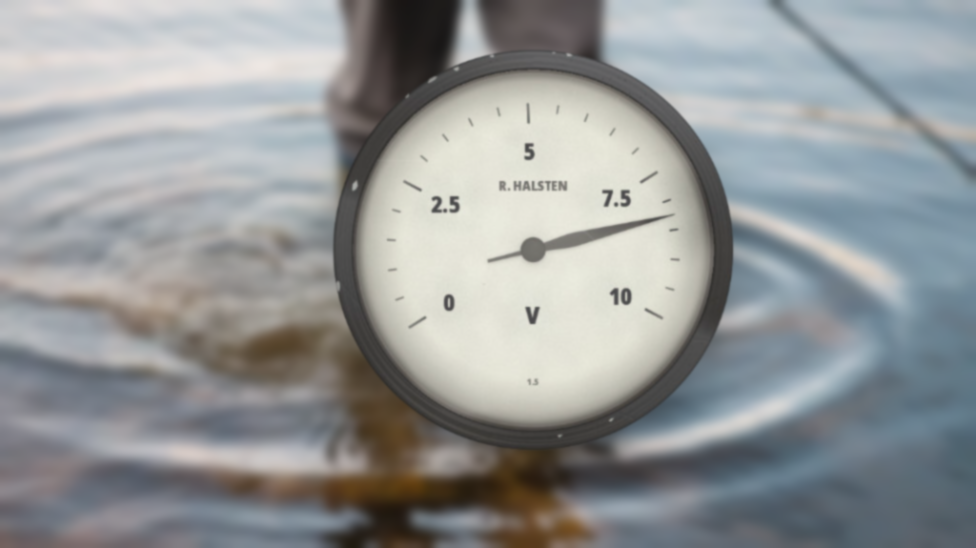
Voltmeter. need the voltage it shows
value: 8.25 V
